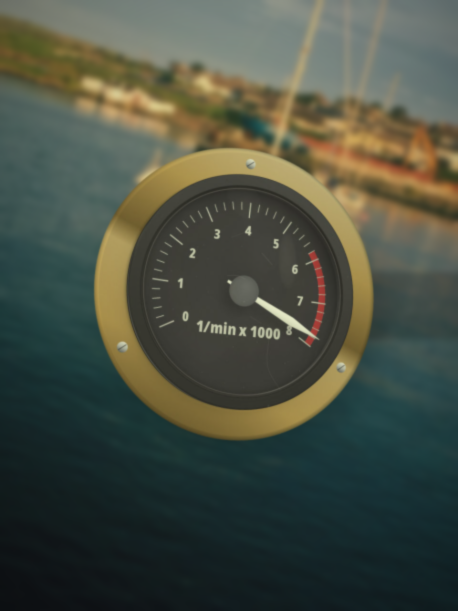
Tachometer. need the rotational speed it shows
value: 7800 rpm
